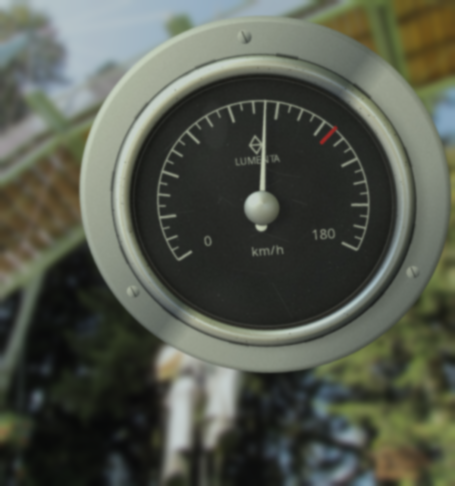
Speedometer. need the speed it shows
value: 95 km/h
